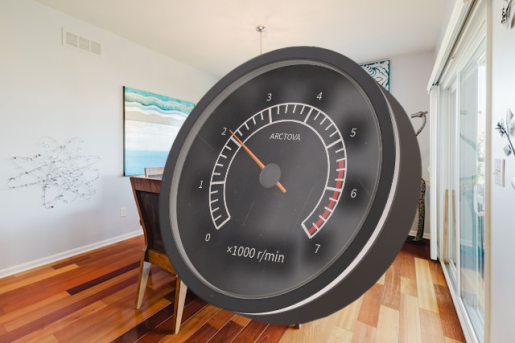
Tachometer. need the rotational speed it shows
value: 2100 rpm
